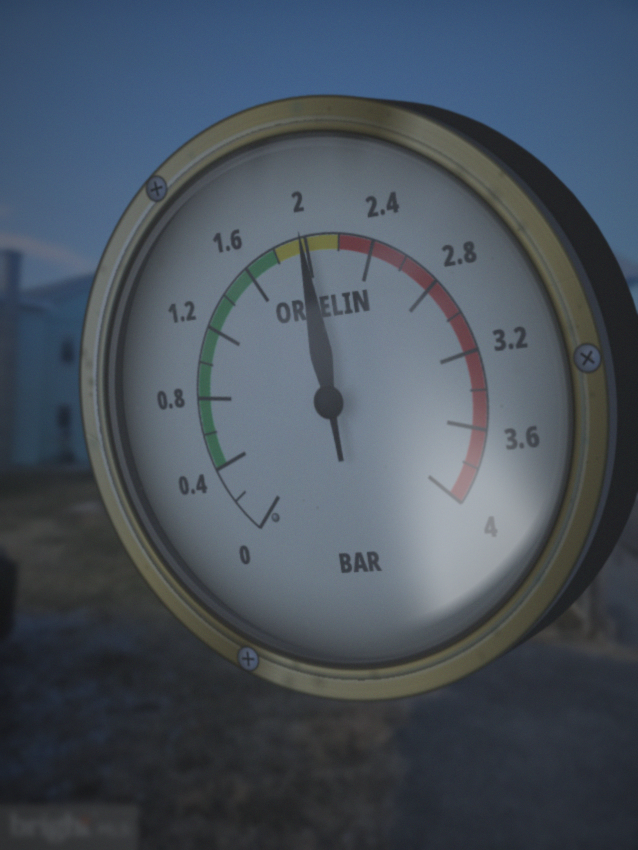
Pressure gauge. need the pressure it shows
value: 2 bar
